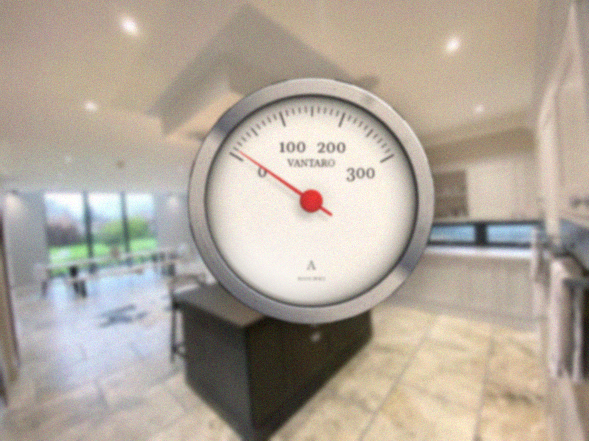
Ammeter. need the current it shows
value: 10 A
